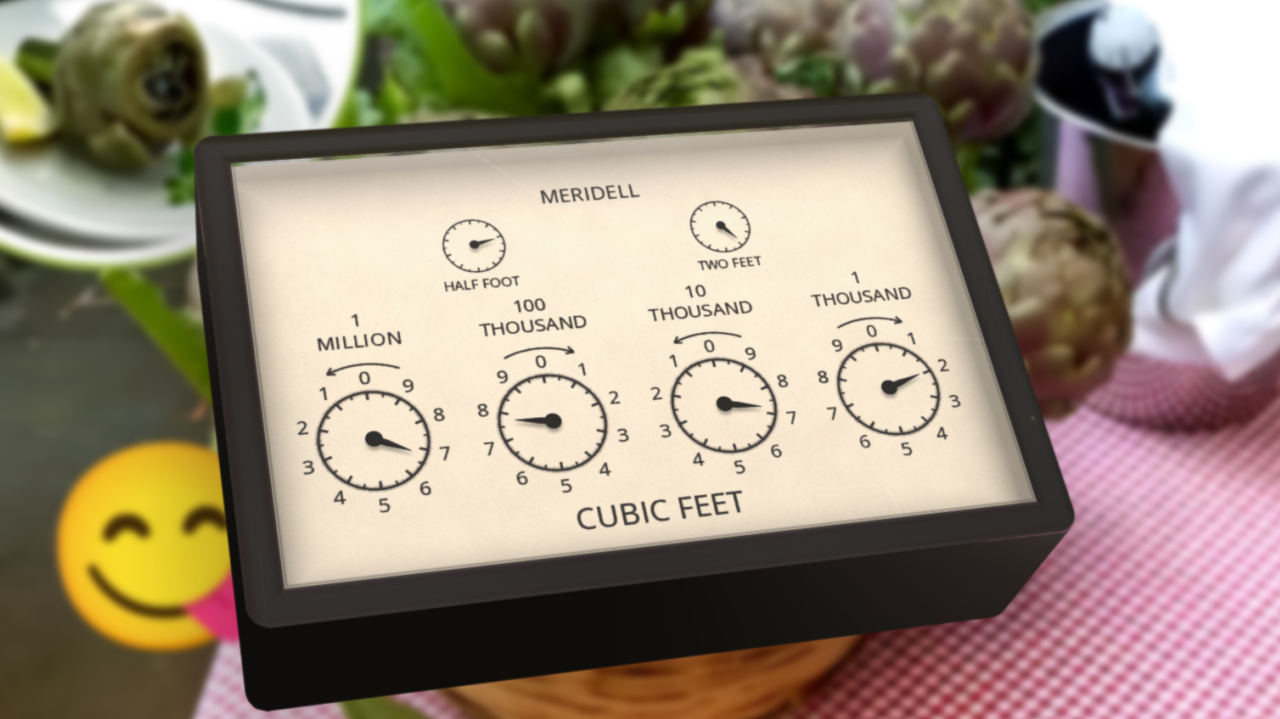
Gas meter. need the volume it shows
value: 677200 ft³
